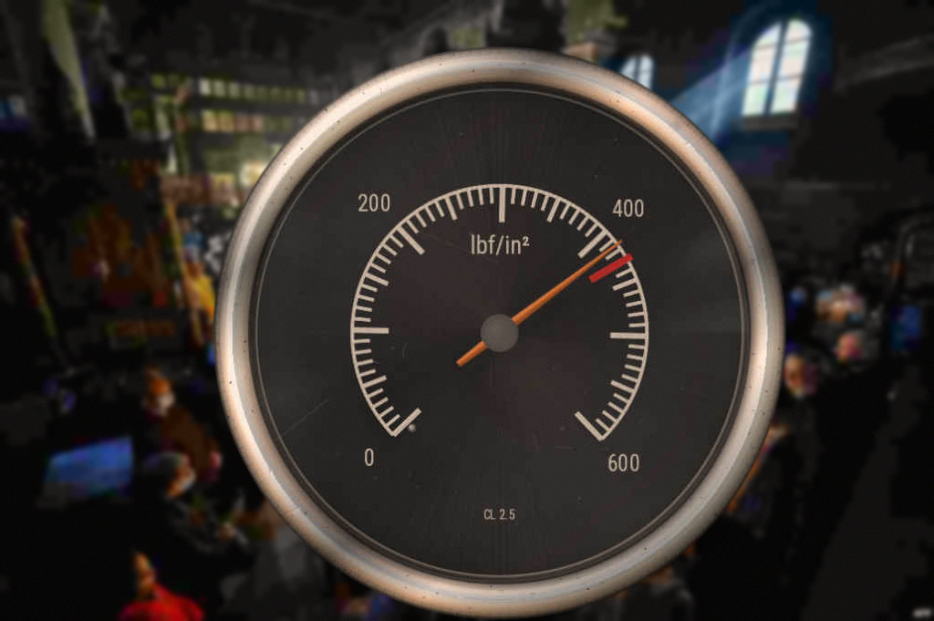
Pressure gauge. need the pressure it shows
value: 415 psi
